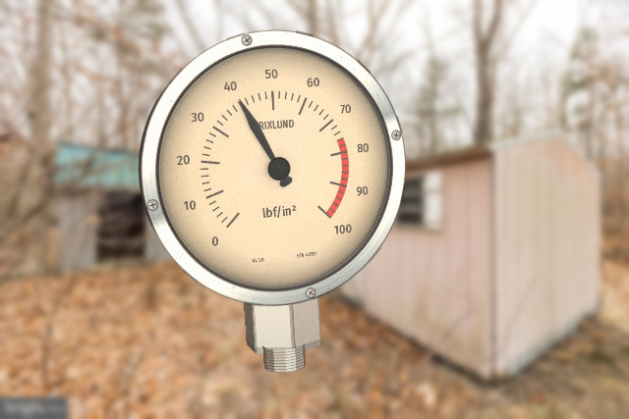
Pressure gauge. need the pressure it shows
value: 40 psi
